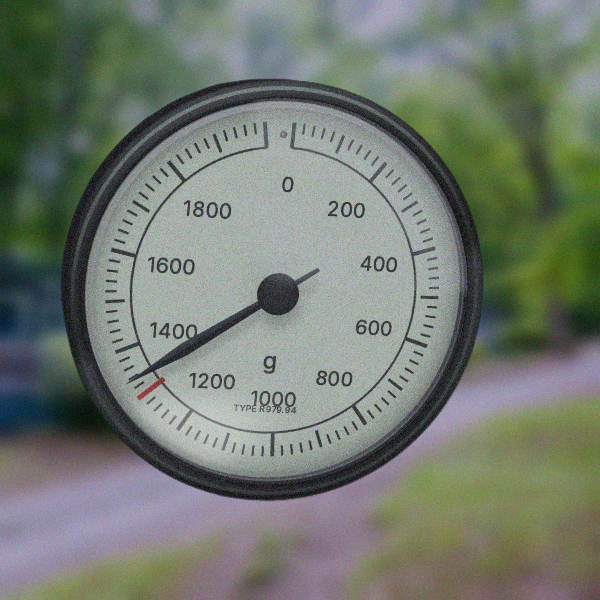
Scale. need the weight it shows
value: 1340 g
